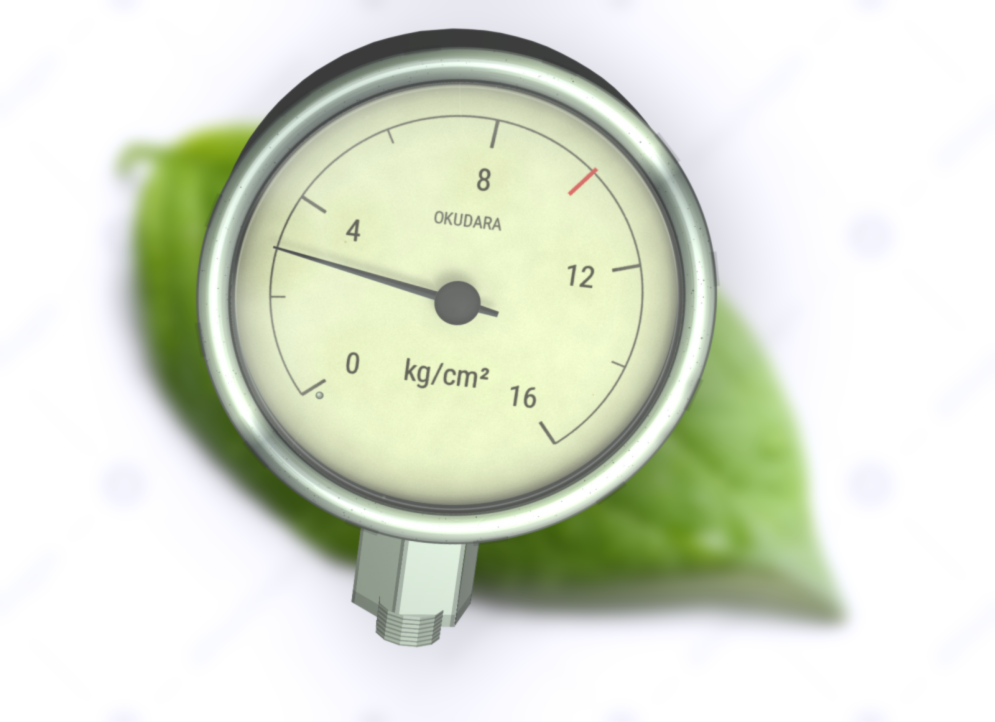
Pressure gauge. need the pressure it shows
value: 3 kg/cm²
